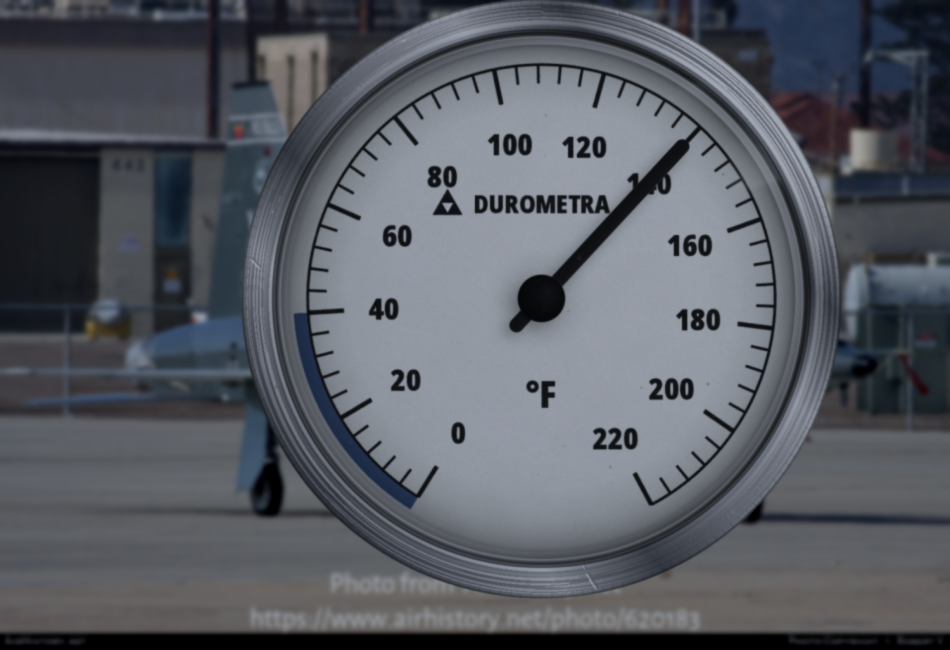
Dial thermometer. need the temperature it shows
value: 140 °F
